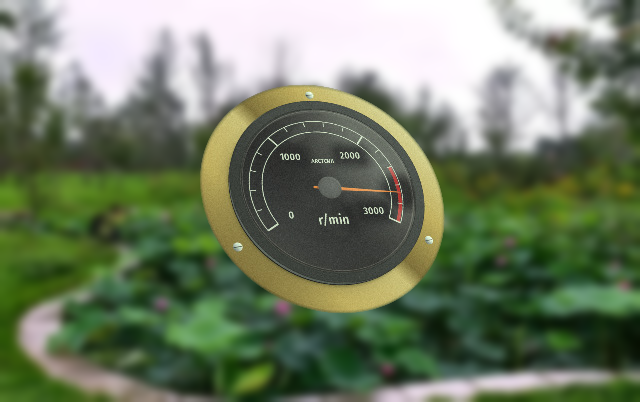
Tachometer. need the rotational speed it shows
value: 2700 rpm
